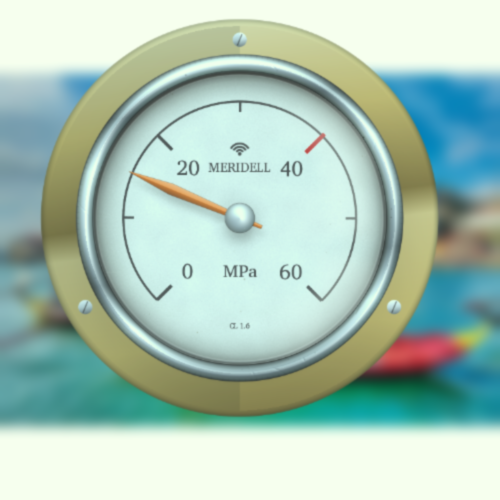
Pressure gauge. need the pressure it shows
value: 15 MPa
